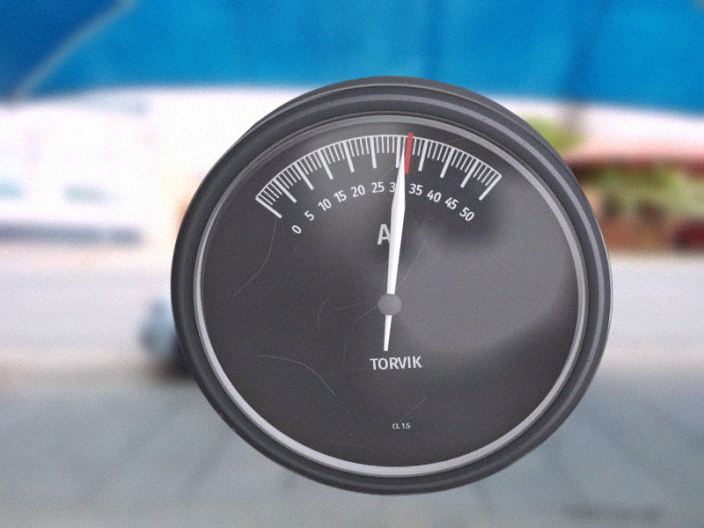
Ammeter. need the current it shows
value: 31 A
